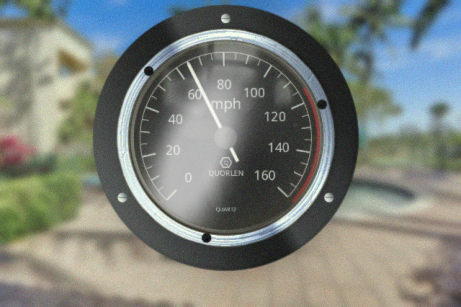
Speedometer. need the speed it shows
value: 65 mph
